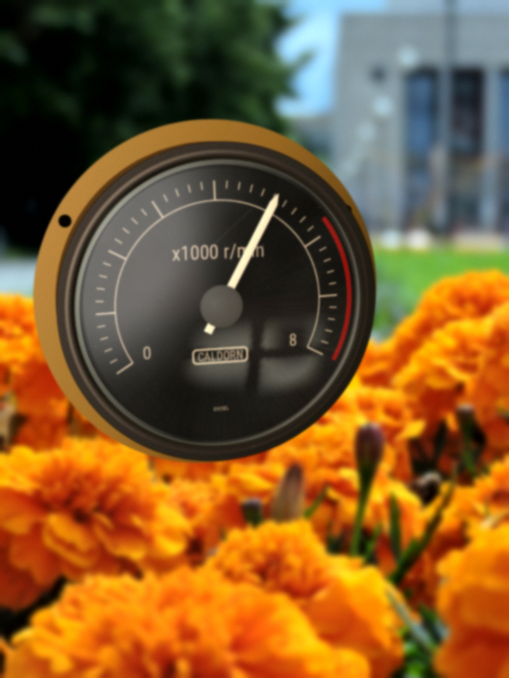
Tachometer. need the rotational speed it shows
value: 5000 rpm
